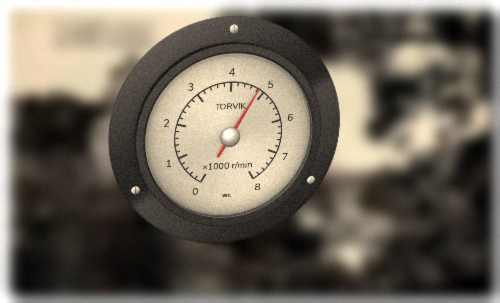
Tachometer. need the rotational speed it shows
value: 4800 rpm
